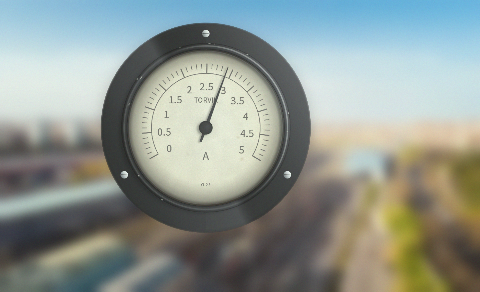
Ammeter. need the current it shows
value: 2.9 A
